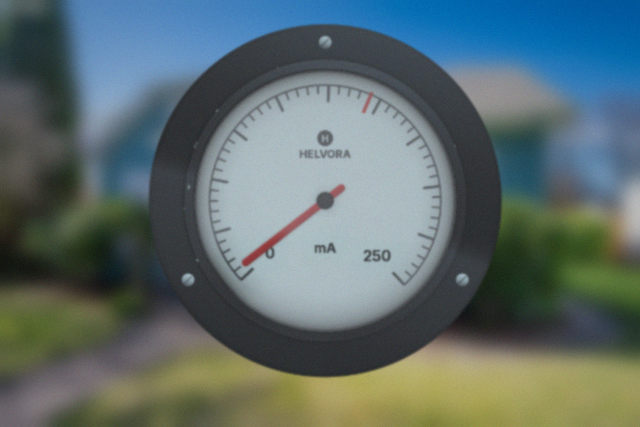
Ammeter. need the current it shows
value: 5 mA
